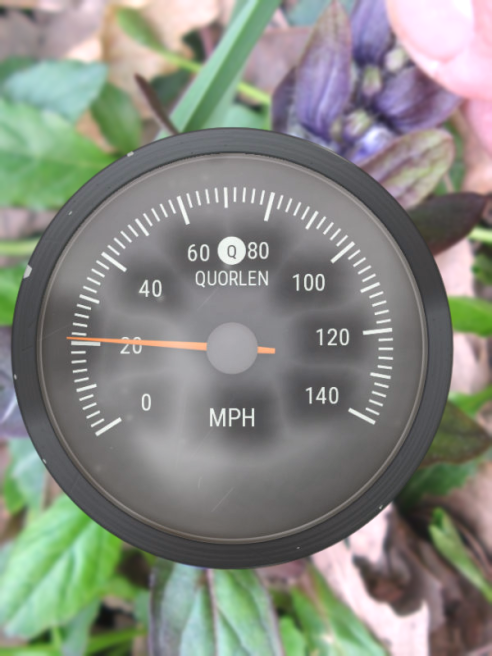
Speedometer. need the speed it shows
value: 21 mph
